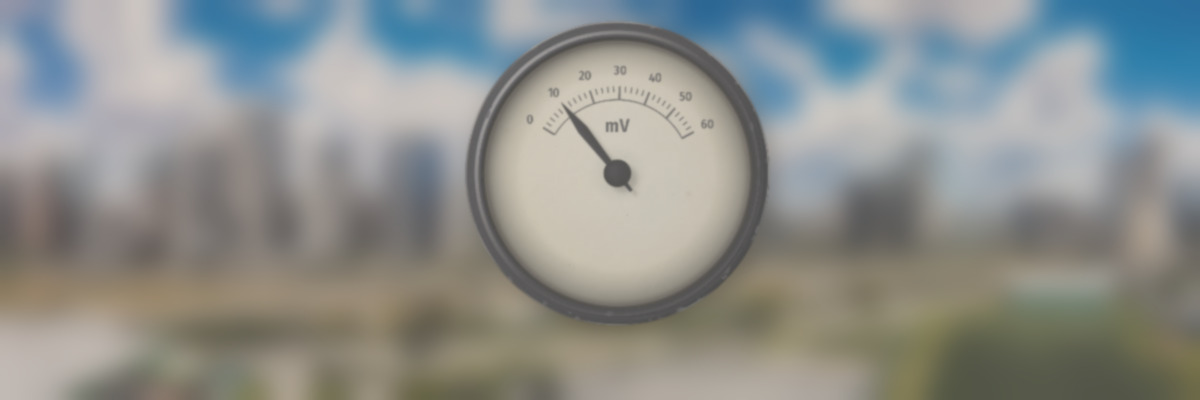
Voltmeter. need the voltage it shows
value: 10 mV
